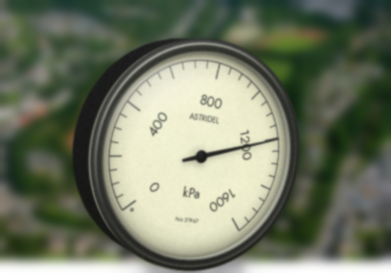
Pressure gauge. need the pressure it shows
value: 1200 kPa
